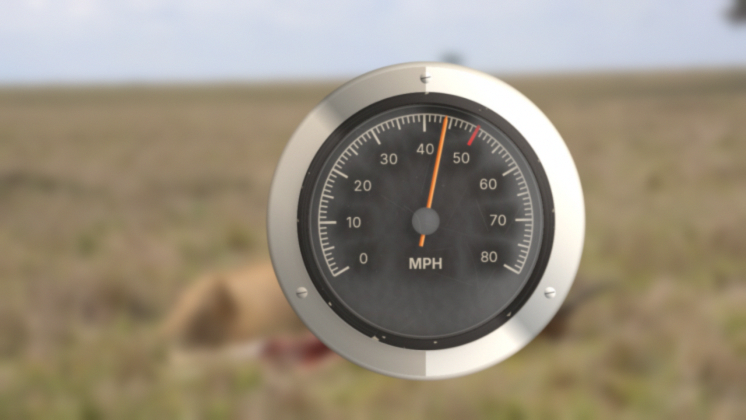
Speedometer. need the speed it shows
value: 44 mph
